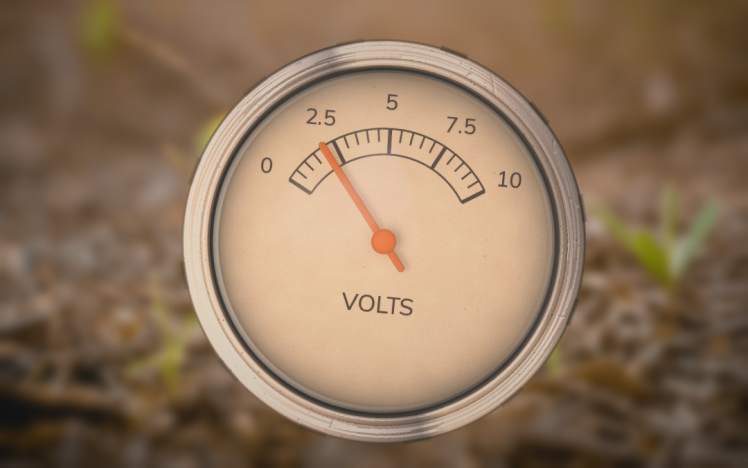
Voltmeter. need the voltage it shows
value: 2 V
